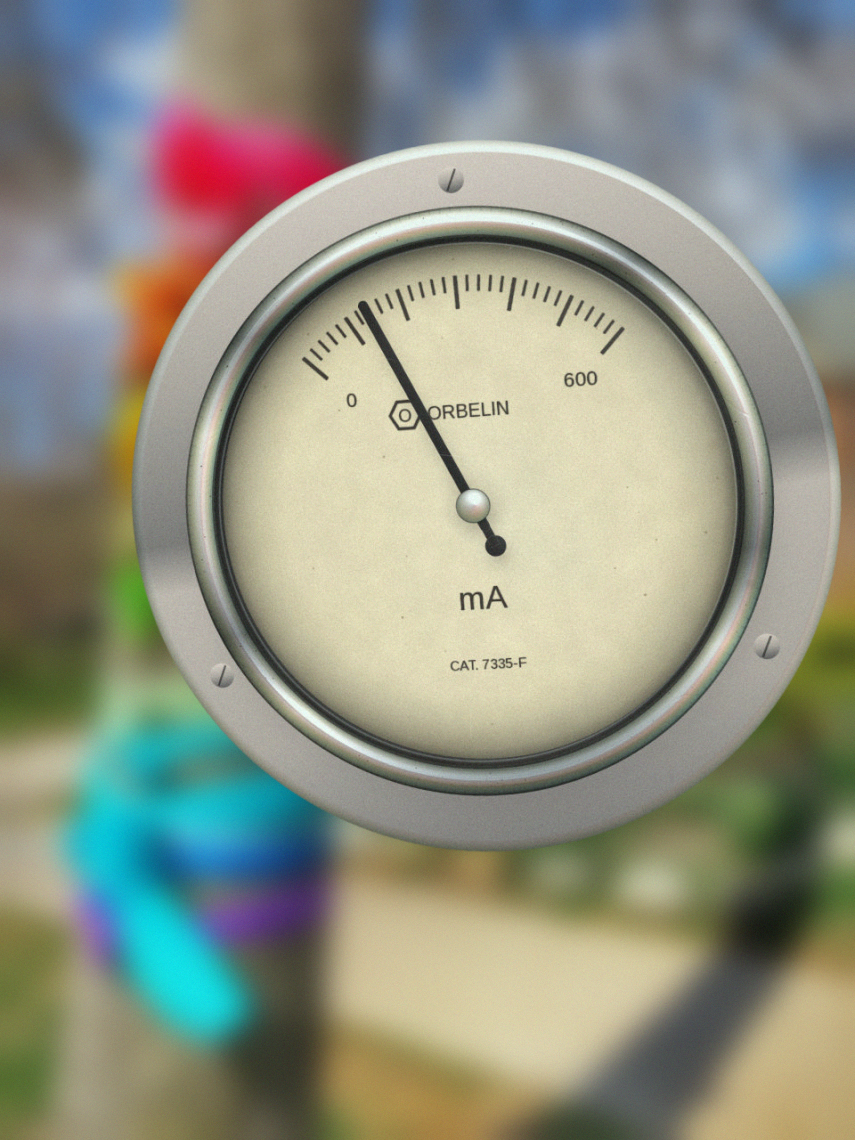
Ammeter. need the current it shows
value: 140 mA
